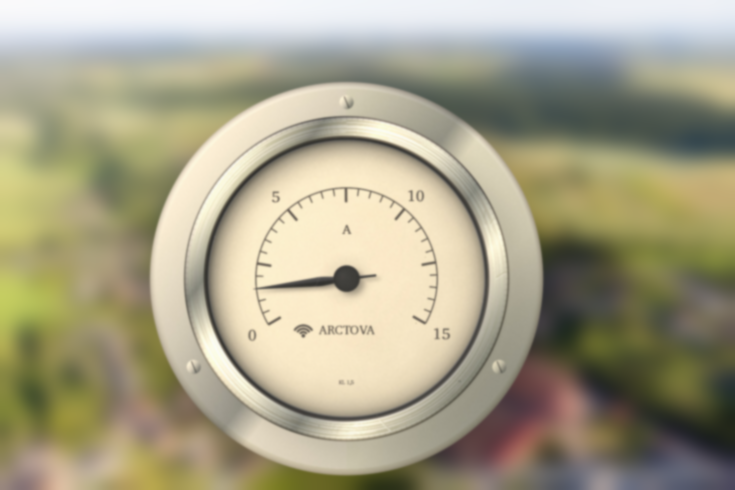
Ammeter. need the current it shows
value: 1.5 A
